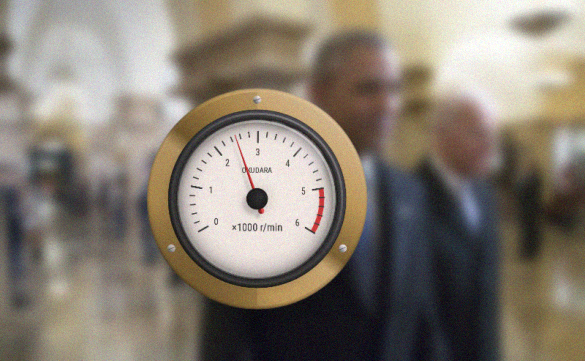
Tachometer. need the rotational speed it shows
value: 2500 rpm
